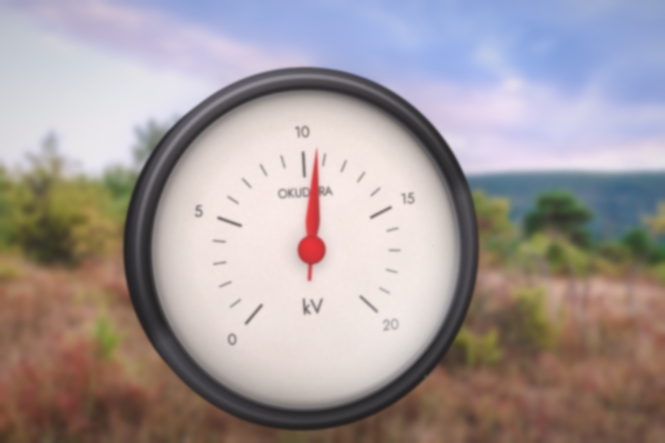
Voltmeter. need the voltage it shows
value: 10.5 kV
